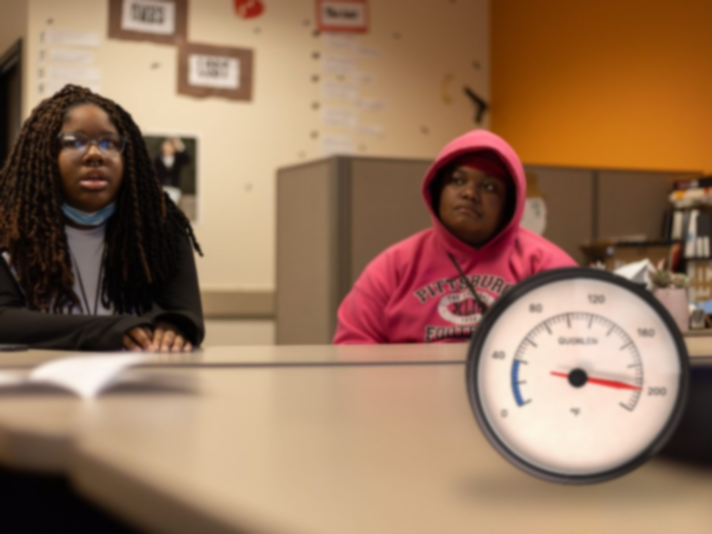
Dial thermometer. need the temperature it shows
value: 200 °F
